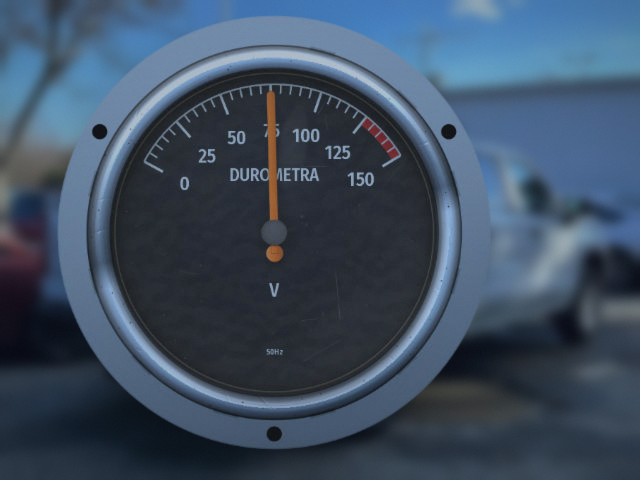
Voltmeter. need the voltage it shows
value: 75 V
